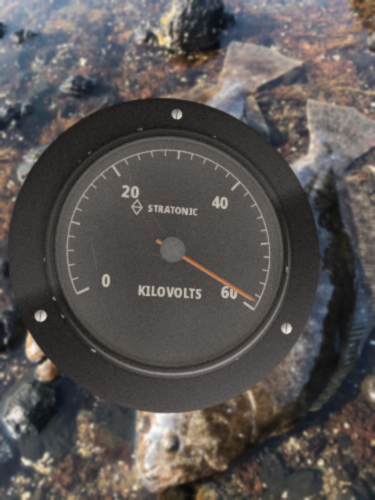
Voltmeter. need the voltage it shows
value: 59 kV
